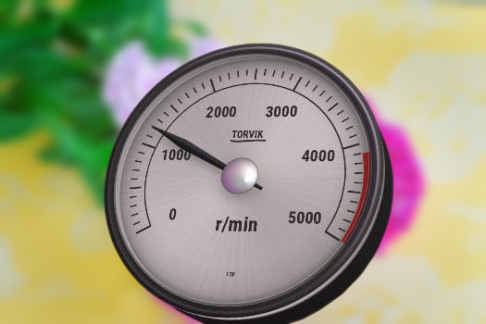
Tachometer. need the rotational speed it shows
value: 1200 rpm
